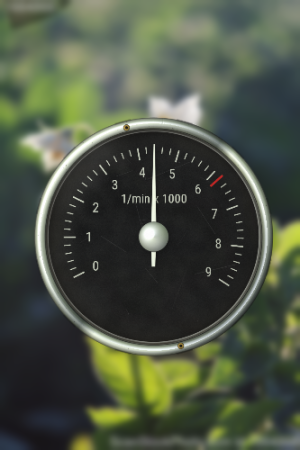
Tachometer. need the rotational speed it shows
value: 4400 rpm
